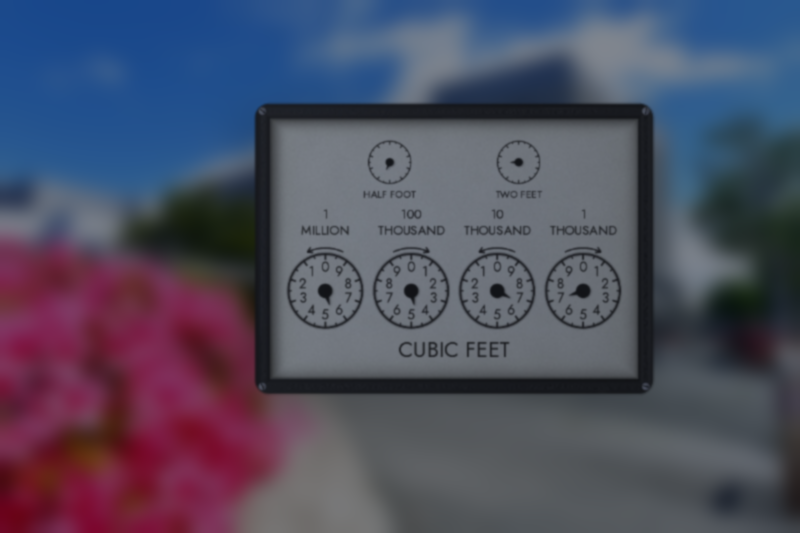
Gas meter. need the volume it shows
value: 546700 ft³
